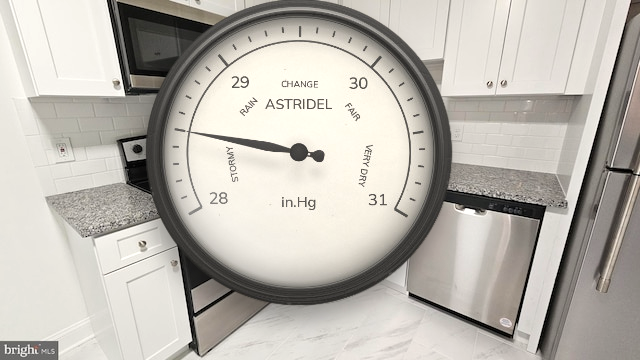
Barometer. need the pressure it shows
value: 28.5 inHg
